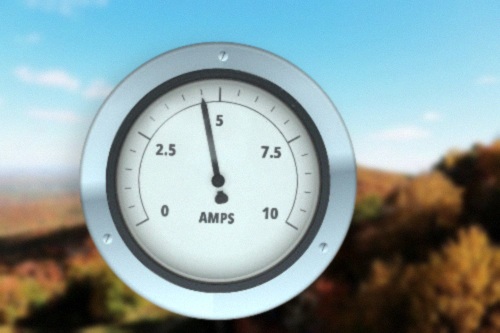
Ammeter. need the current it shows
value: 4.5 A
